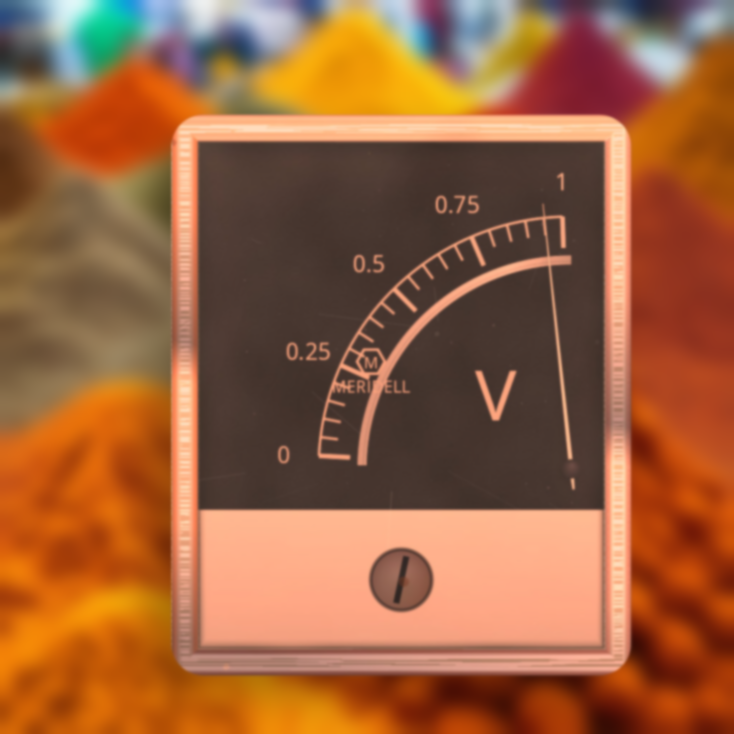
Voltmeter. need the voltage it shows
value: 0.95 V
